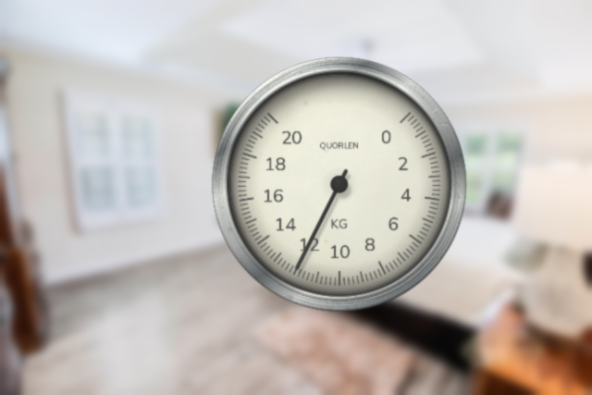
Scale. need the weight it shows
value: 12 kg
